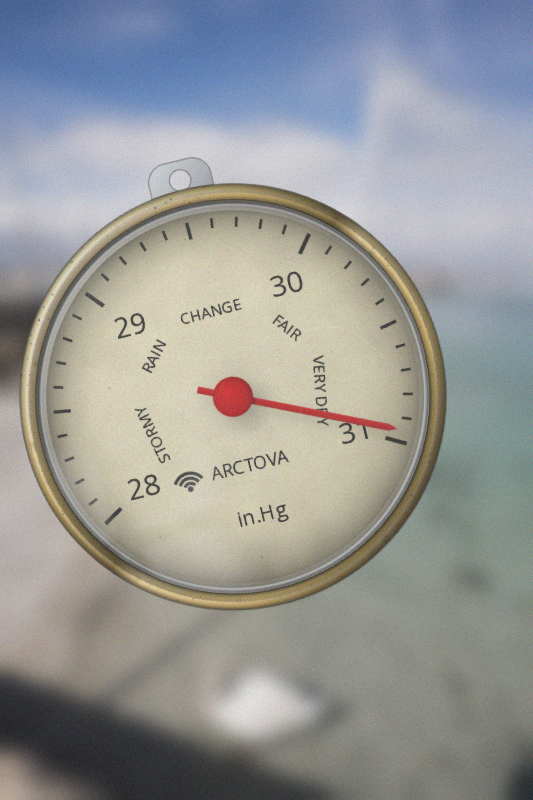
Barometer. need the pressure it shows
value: 30.95 inHg
